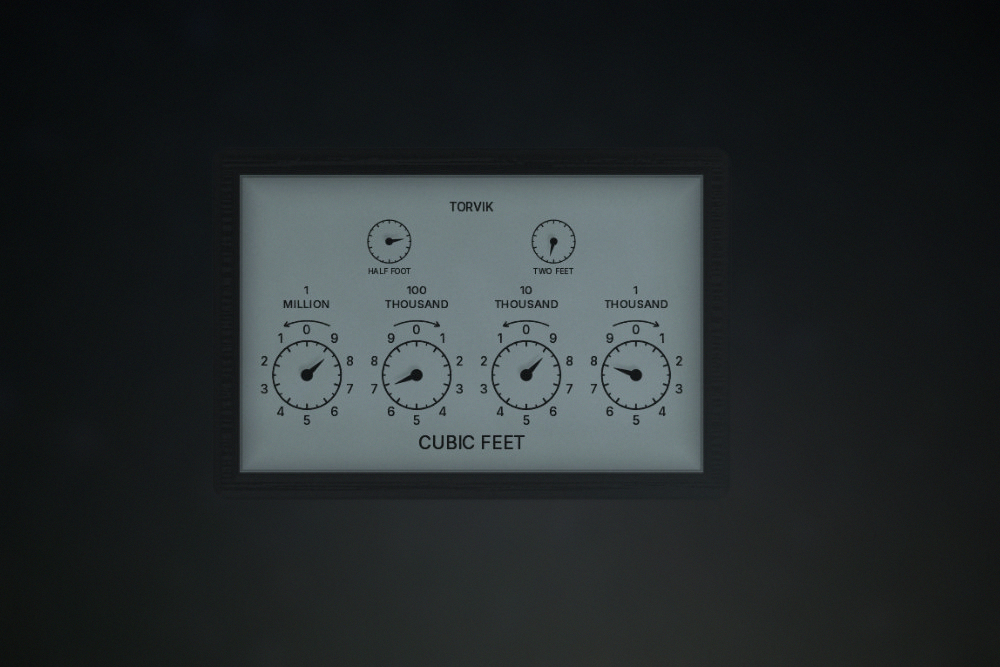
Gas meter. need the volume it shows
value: 868800 ft³
